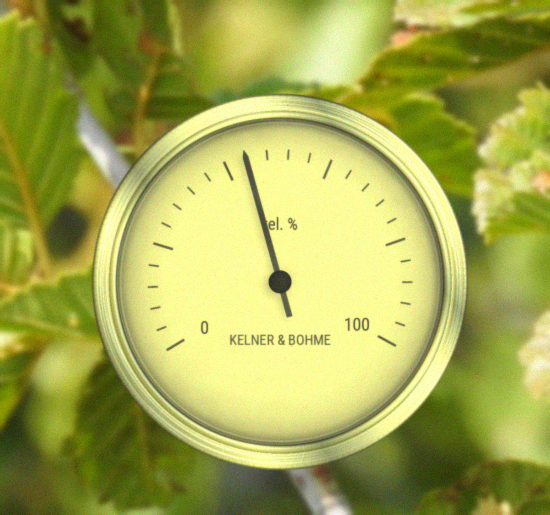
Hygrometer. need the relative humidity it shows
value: 44 %
